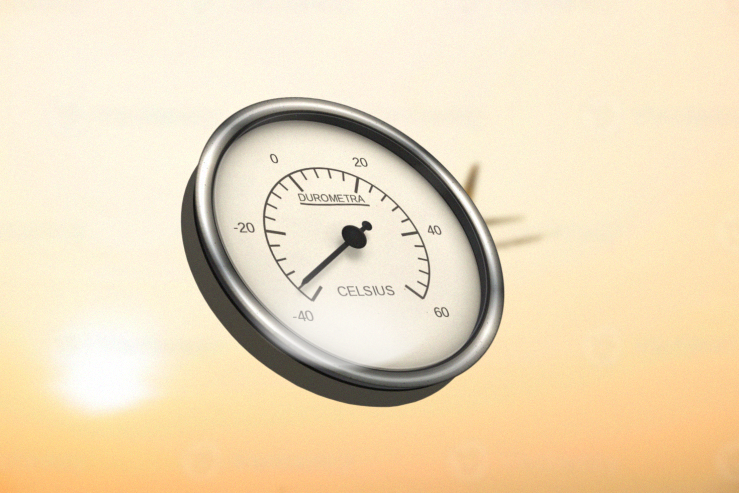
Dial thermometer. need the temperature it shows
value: -36 °C
